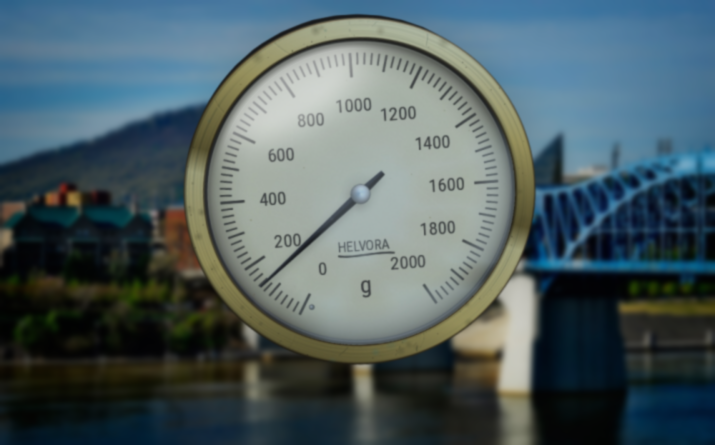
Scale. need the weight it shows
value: 140 g
